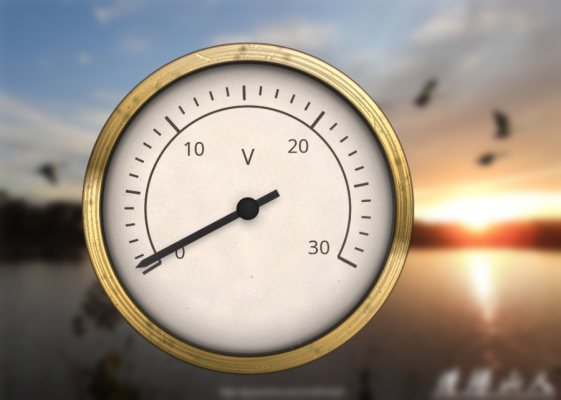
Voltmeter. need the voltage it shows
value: 0.5 V
